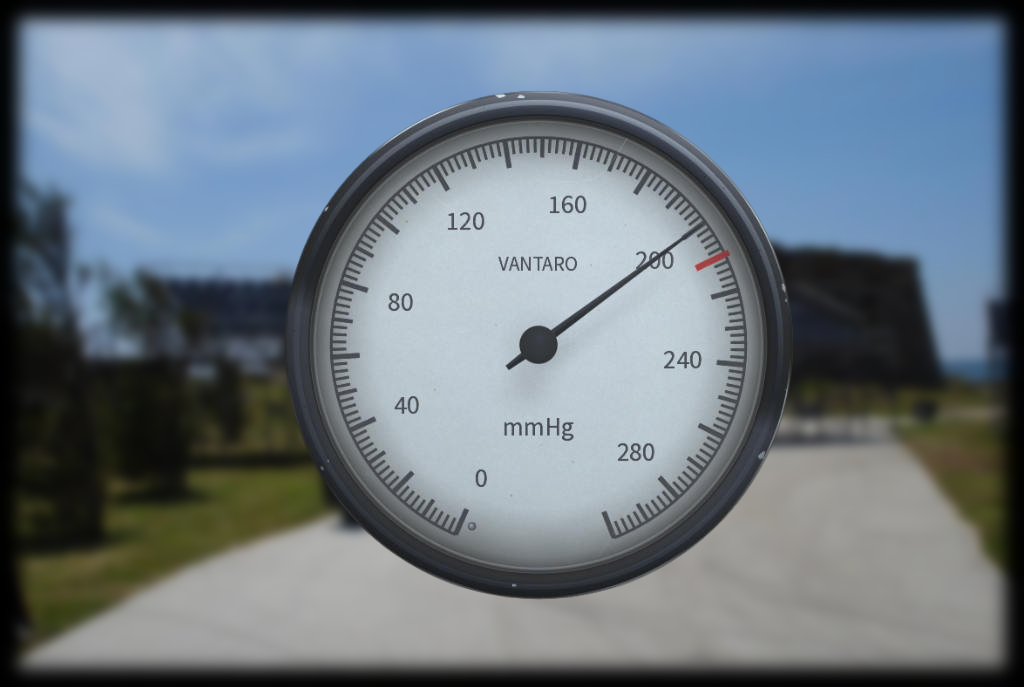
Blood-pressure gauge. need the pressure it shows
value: 200 mmHg
